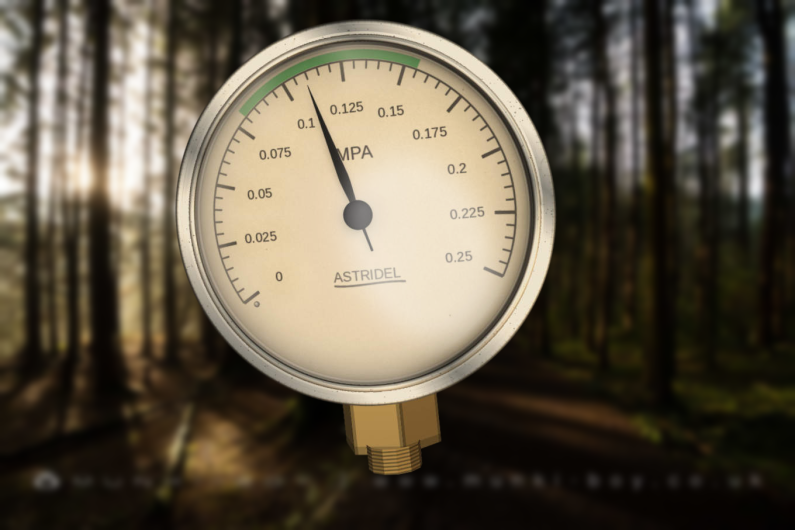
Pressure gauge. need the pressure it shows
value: 0.11 MPa
